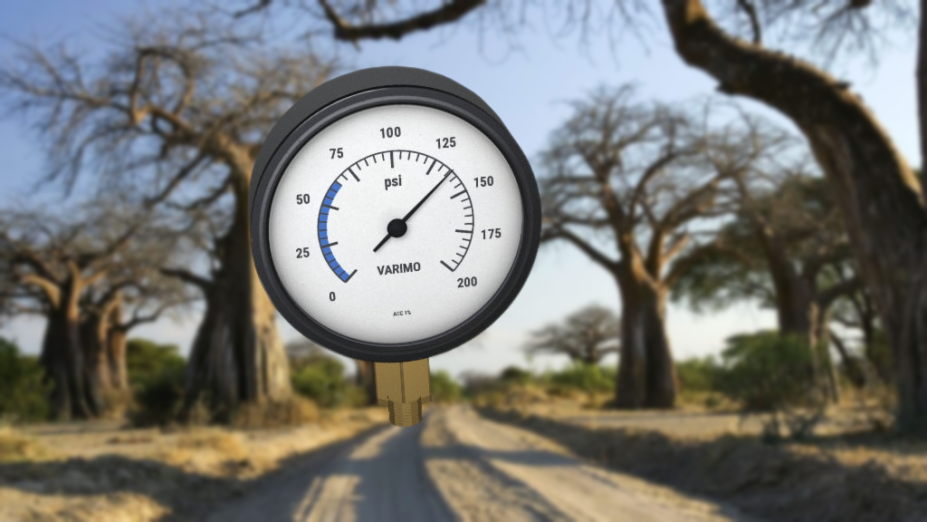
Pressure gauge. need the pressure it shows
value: 135 psi
